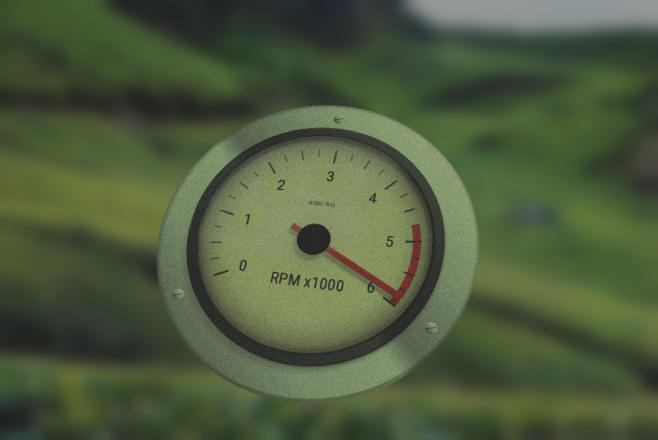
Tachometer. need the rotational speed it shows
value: 5875 rpm
